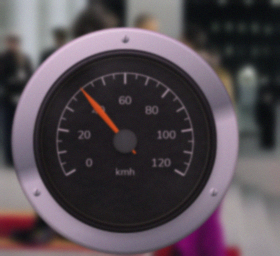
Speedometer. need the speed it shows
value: 40 km/h
